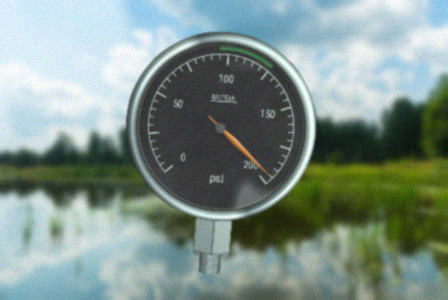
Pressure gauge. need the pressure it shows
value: 195 psi
